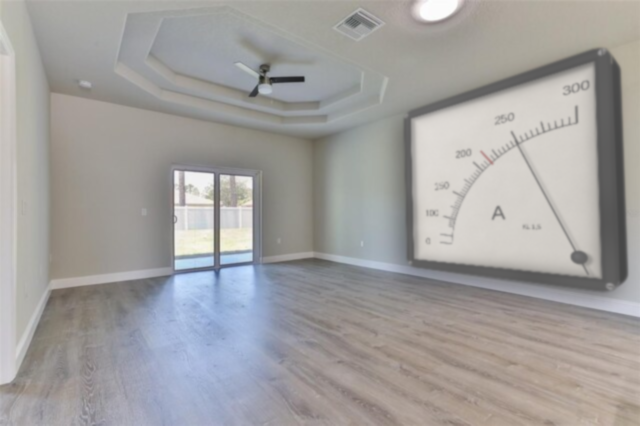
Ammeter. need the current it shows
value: 250 A
